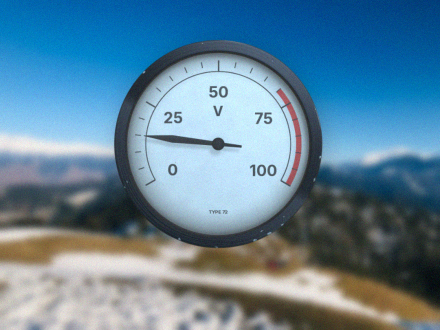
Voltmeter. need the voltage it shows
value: 15 V
